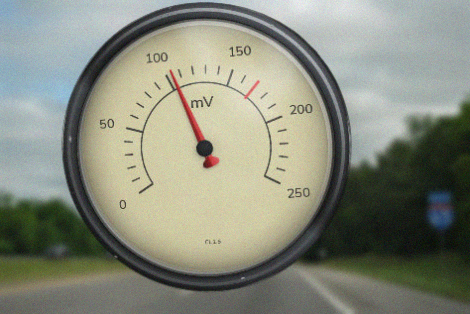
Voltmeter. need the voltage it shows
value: 105 mV
